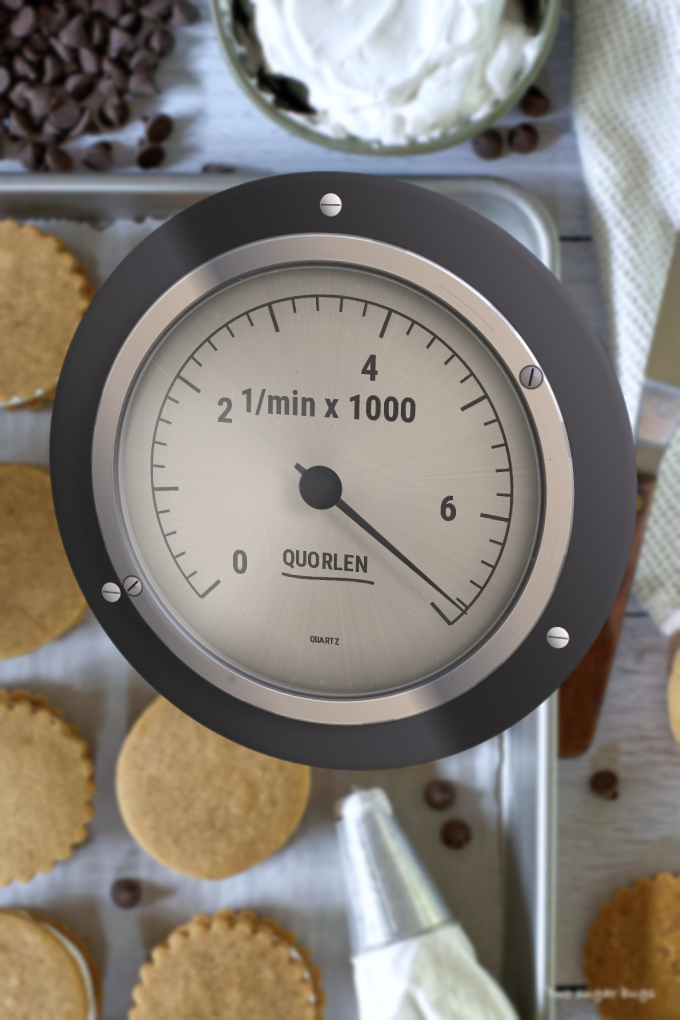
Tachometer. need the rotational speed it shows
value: 6800 rpm
